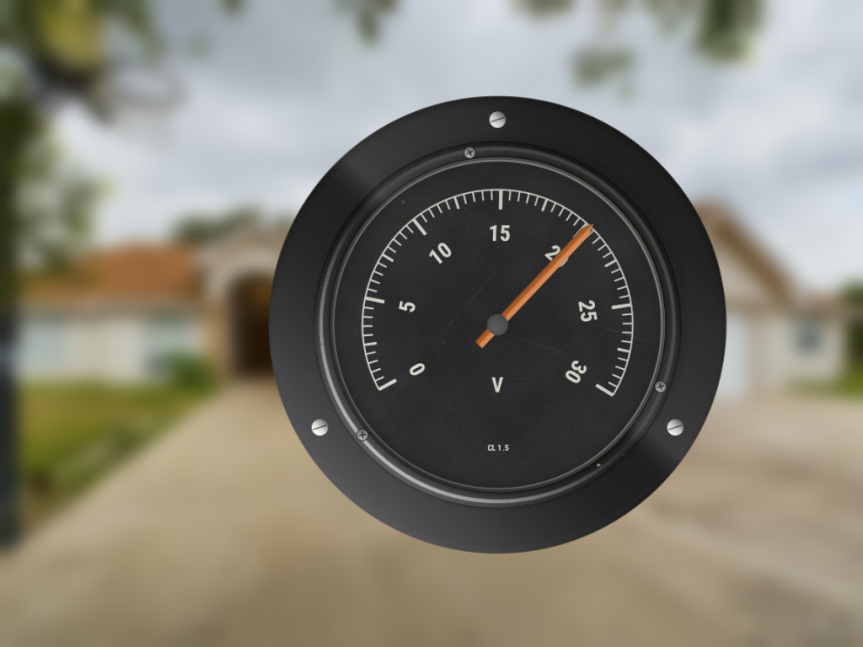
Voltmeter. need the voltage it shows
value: 20.25 V
